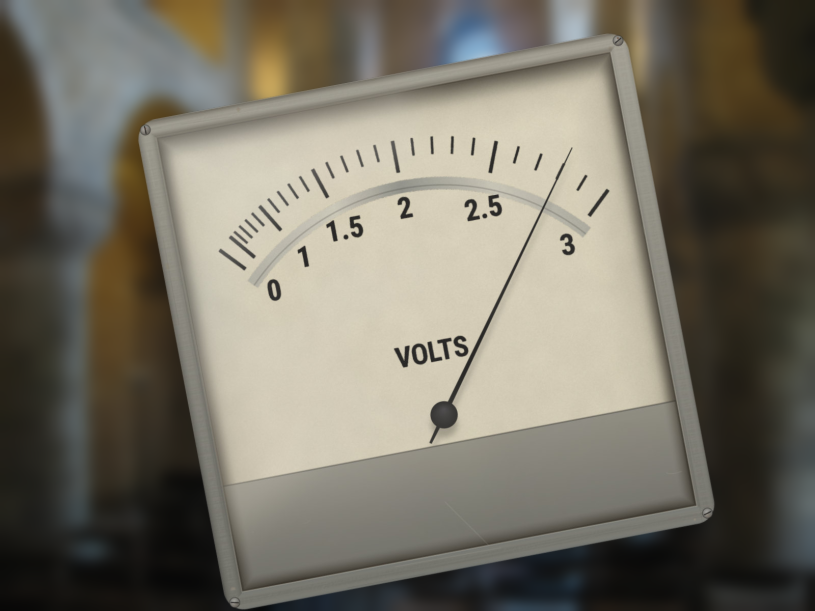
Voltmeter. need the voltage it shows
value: 2.8 V
